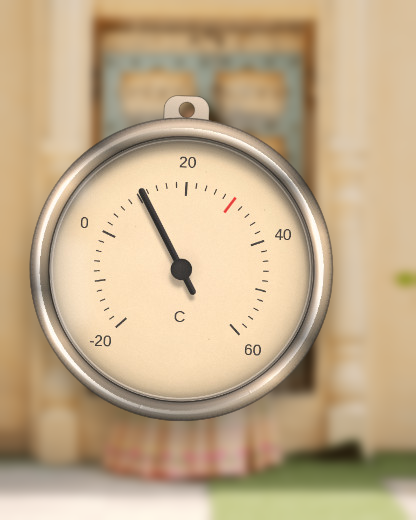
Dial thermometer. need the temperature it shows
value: 11 °C
